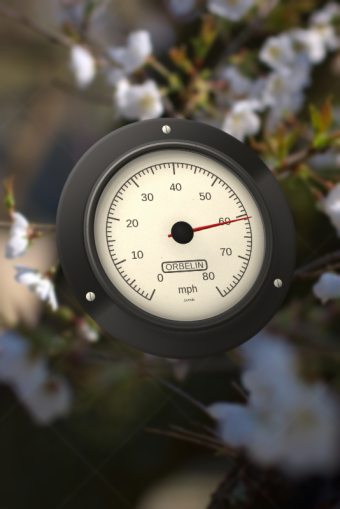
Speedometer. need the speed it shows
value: 61 mph
